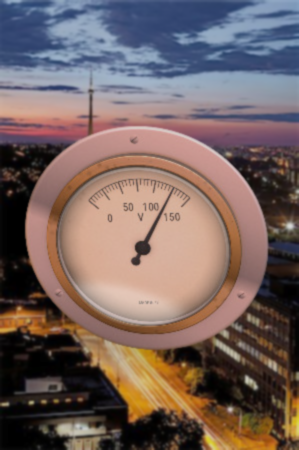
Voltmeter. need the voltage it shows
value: 125 V
